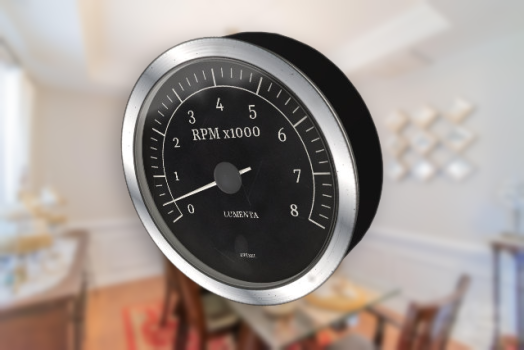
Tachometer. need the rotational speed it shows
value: 400 rpm
